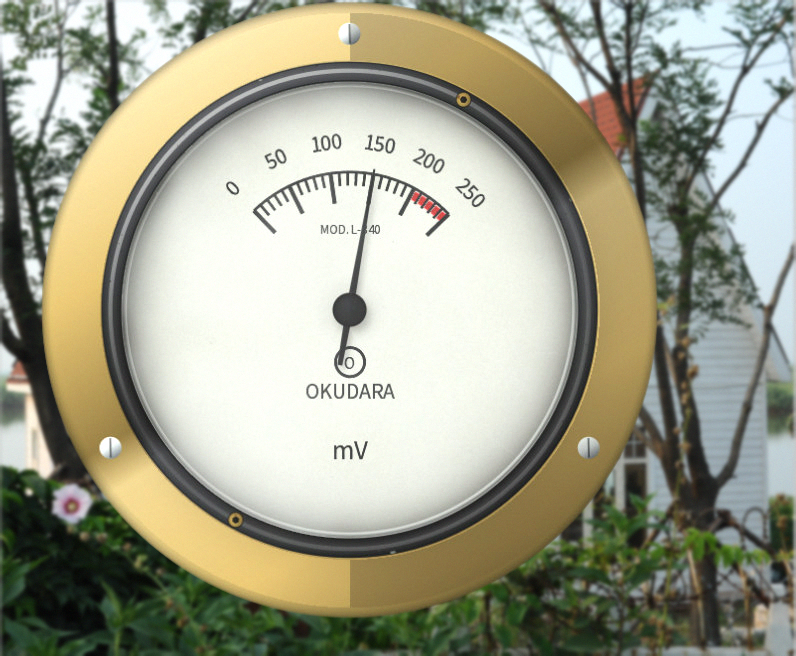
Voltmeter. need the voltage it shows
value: 150 mV
